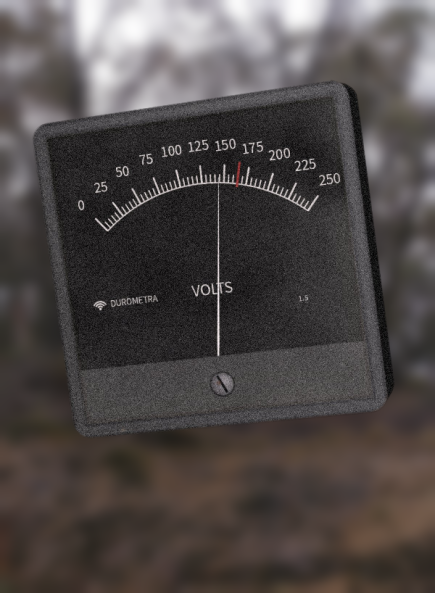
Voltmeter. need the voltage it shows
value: 145 V
